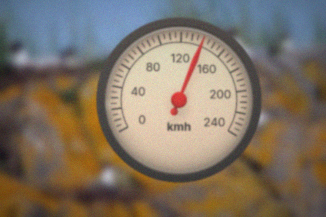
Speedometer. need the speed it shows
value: 140 km/h
